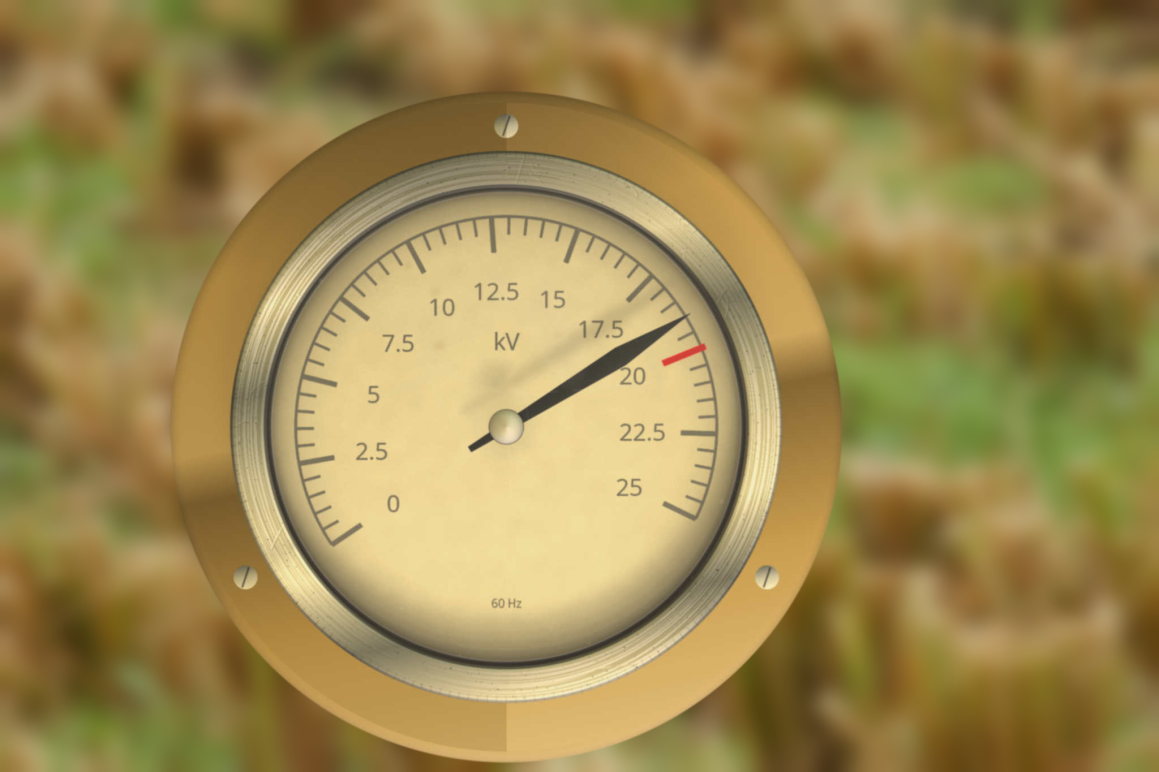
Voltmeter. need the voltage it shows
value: 19 kV
